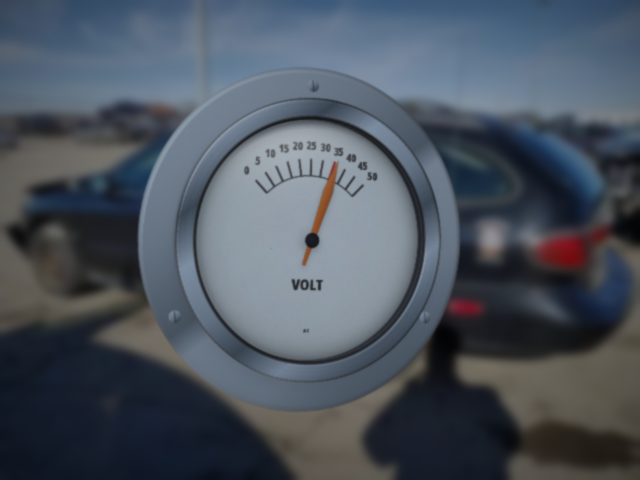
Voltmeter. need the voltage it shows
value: 35 V
